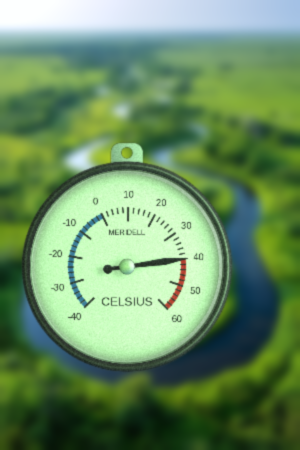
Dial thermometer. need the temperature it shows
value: 40 °C
